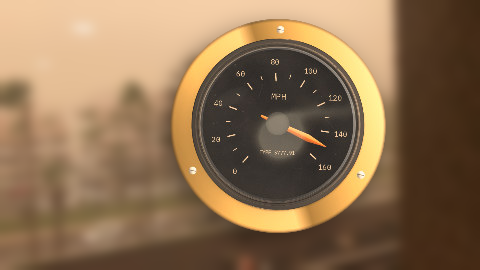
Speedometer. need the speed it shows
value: 150 mph
